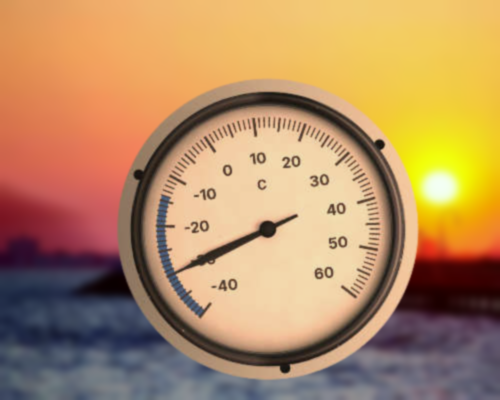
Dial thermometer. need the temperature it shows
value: -30 °C
